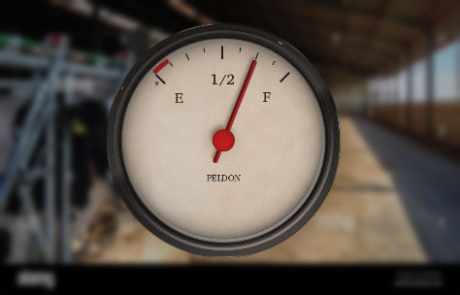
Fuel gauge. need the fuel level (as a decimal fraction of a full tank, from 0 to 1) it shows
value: 0.75
